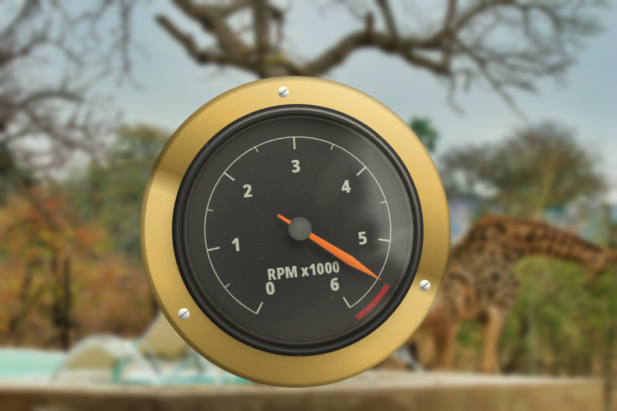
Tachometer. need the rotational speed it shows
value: 5500 rpm
